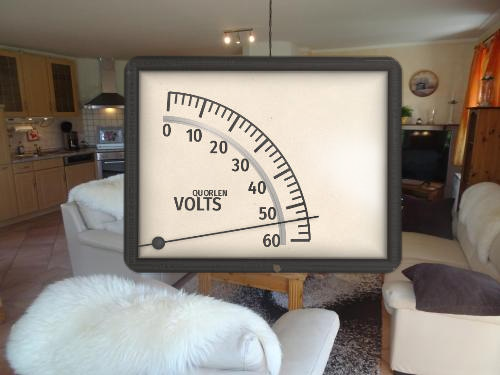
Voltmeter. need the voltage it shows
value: 54 V
